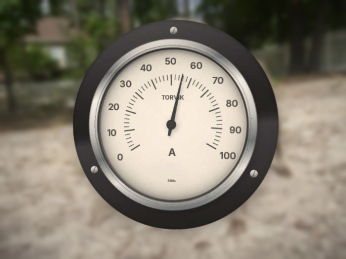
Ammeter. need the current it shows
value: 56 A
